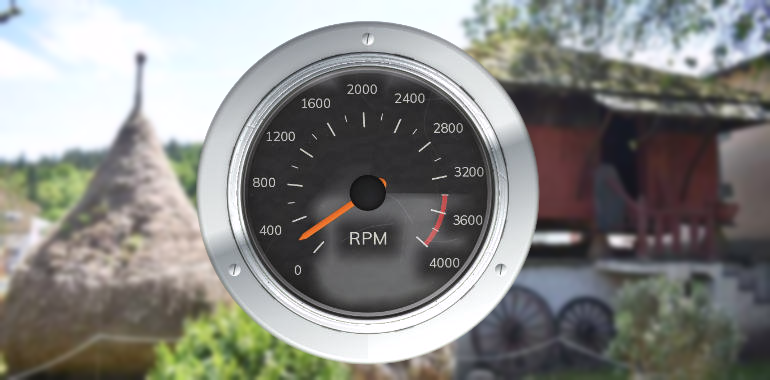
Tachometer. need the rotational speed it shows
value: 200 rpm
